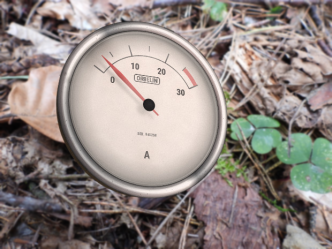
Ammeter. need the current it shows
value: 2.5 A
